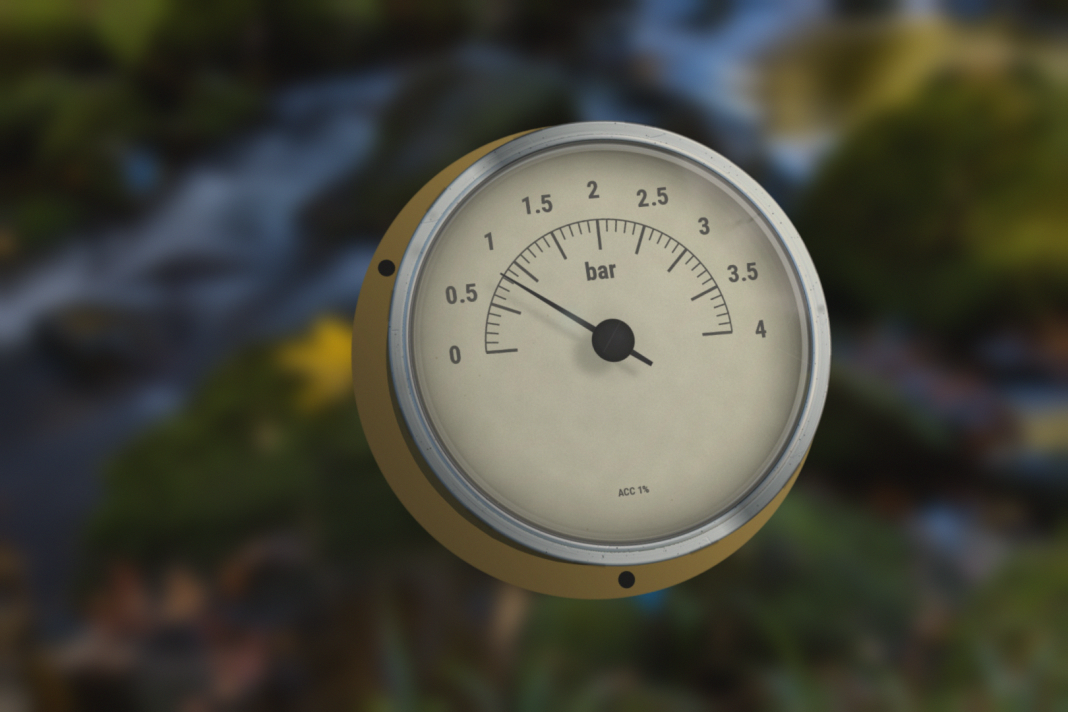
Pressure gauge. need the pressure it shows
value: 0.8 bar
